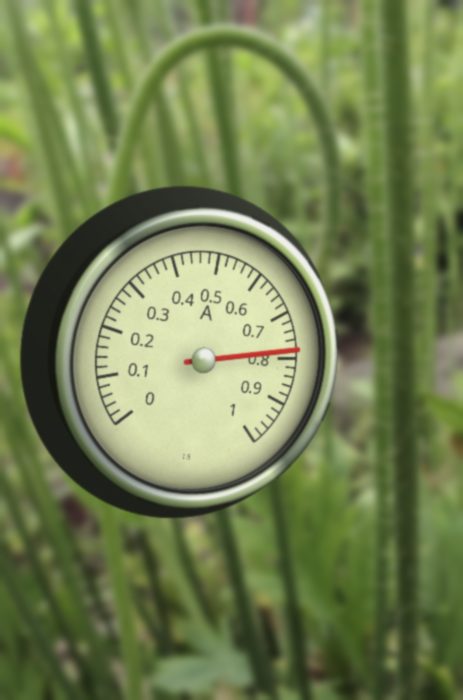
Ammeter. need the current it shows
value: 0.78 A
